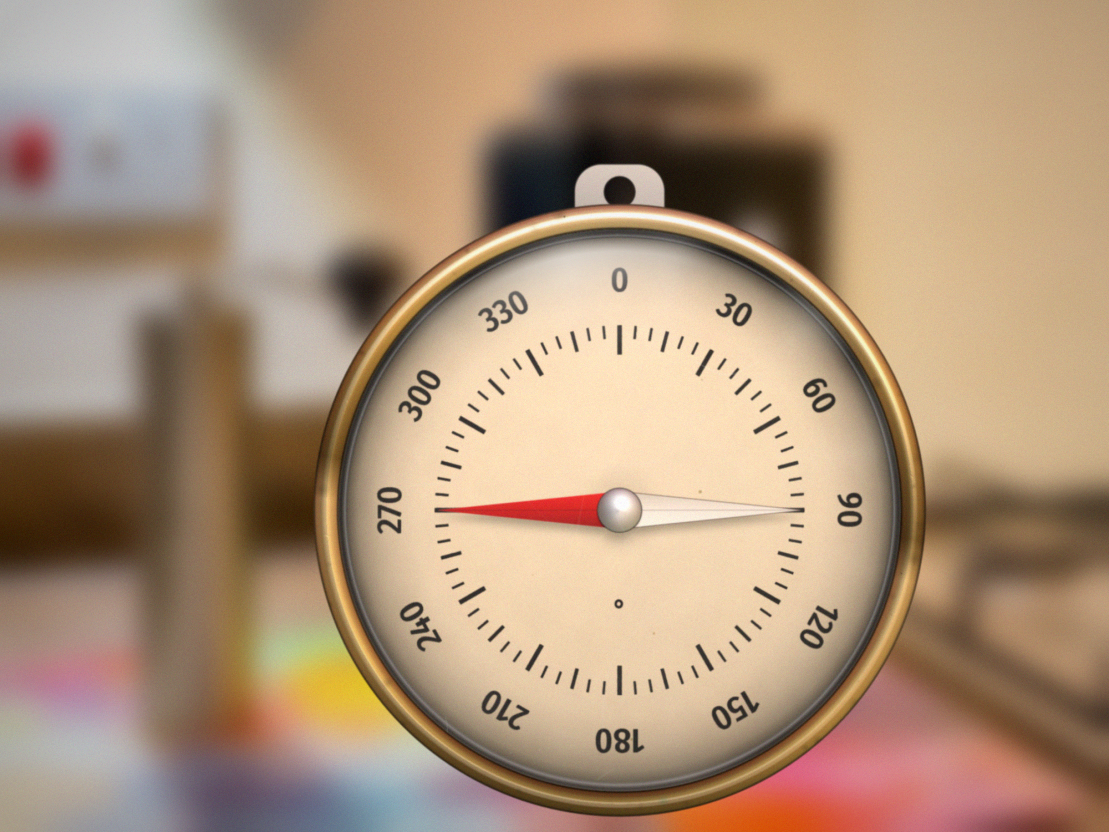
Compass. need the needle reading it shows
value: 270 °
